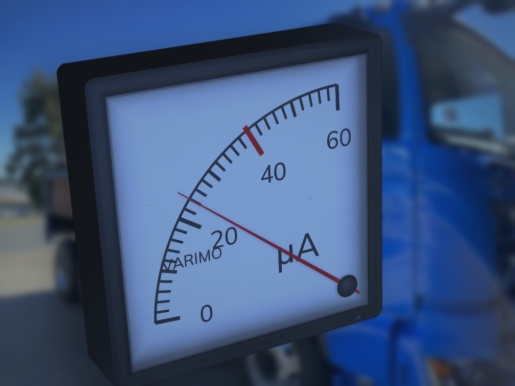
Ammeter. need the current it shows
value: 24 µA
